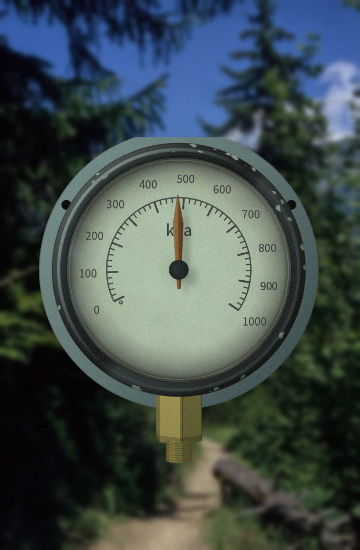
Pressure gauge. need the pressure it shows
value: 480 kPa
